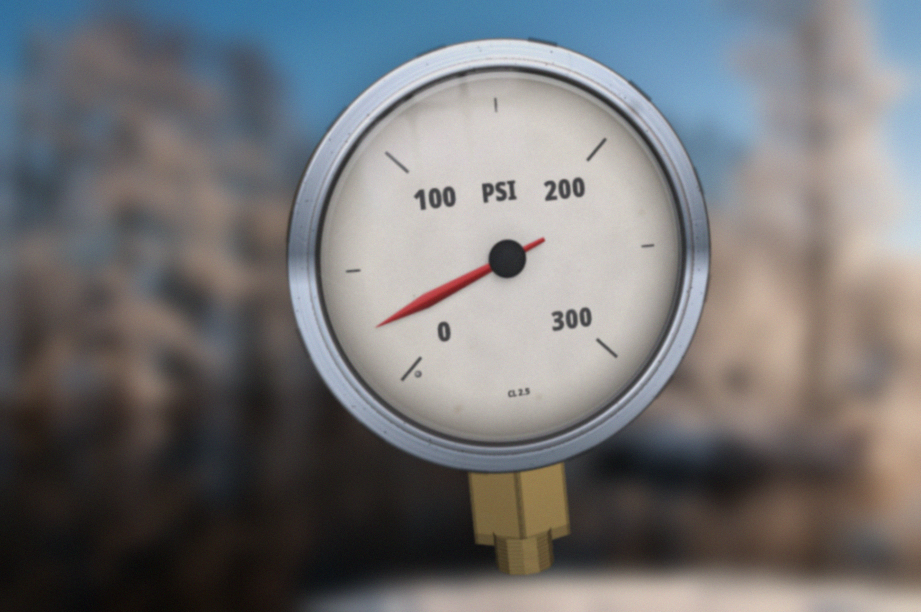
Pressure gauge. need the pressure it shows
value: 25 psi
